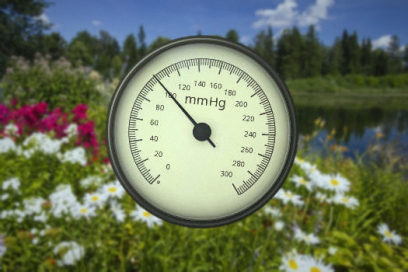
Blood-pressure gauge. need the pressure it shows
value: 100 mmHg
